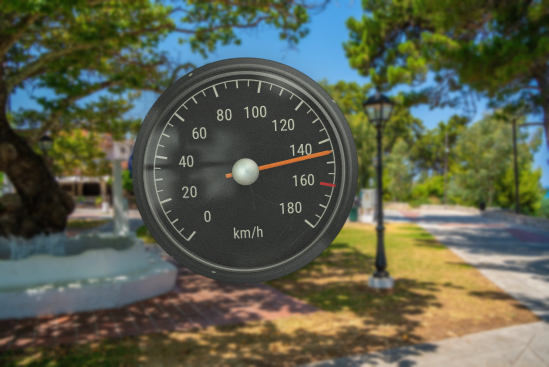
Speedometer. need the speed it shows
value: 145 km/h
